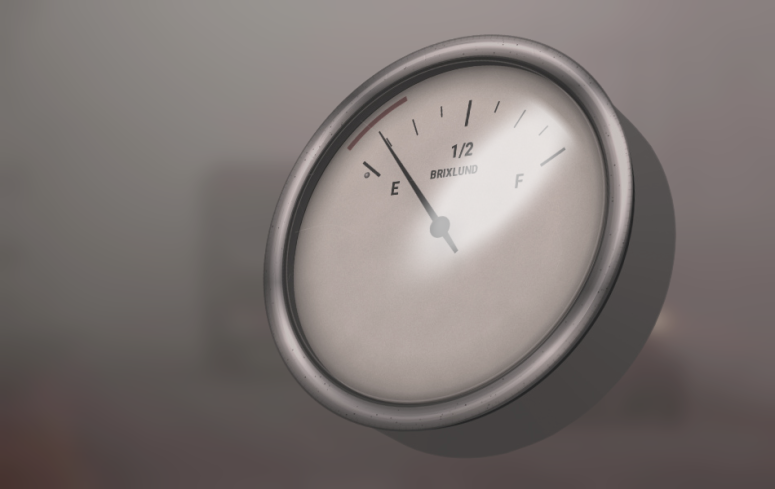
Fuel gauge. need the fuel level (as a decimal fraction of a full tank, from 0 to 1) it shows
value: 0.125
